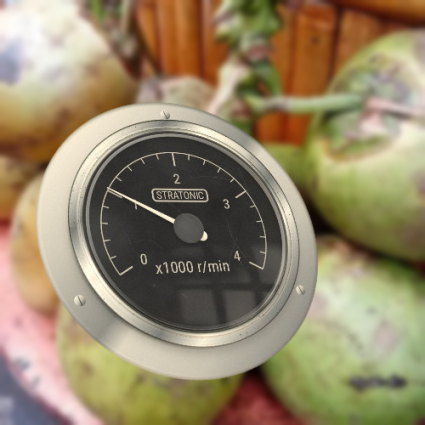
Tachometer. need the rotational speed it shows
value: 1000 rpm
